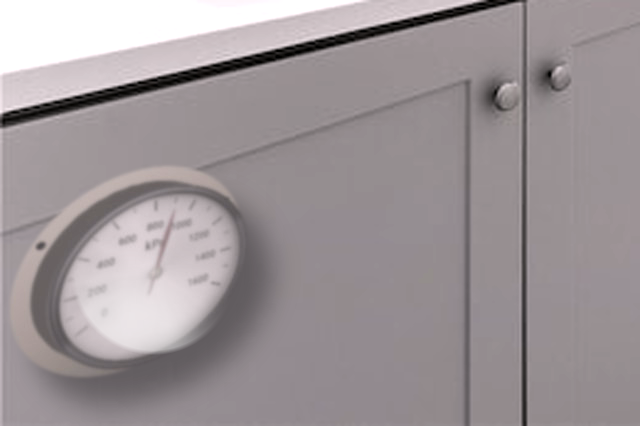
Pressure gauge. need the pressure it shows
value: 900 kPa
